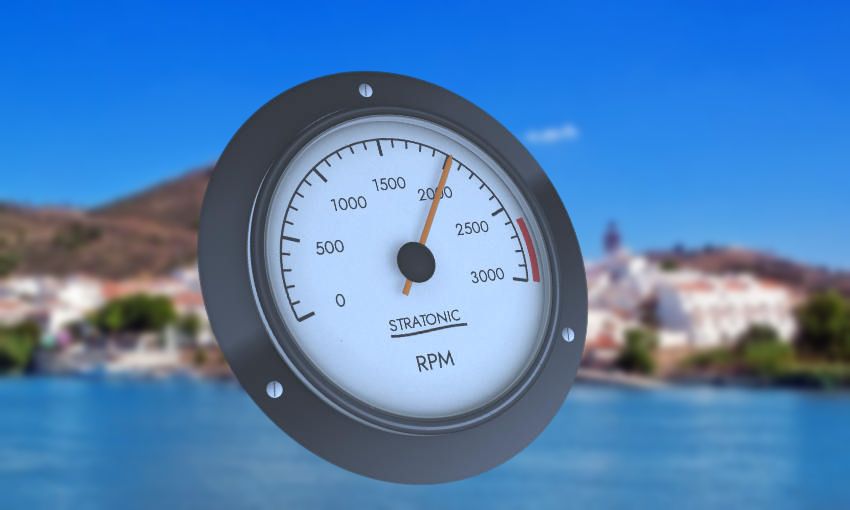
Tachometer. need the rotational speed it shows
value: 2000 rpm
